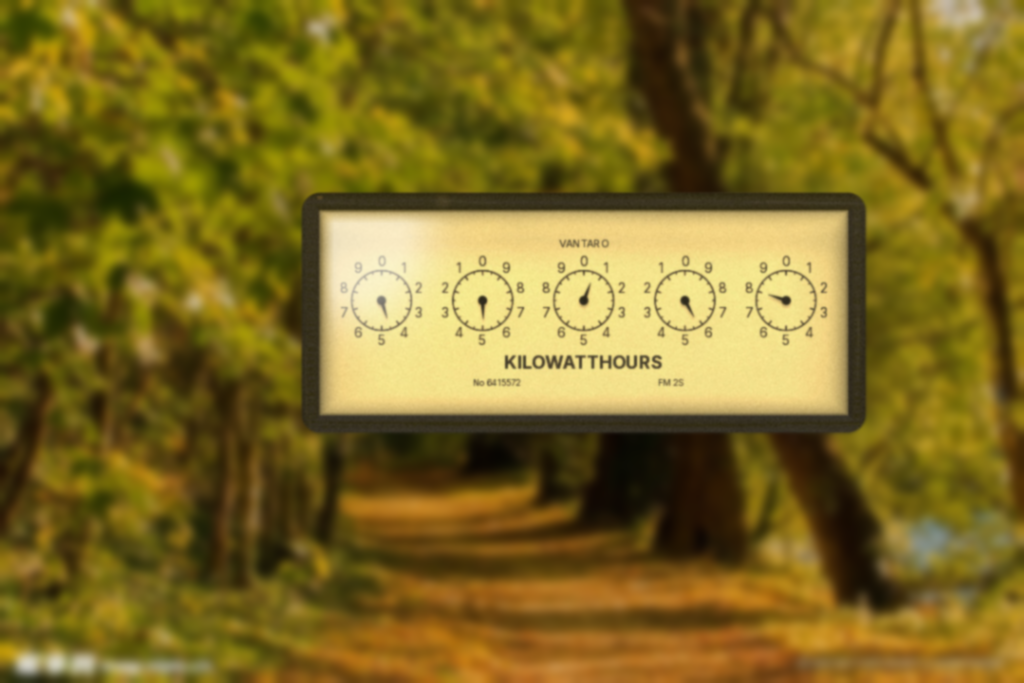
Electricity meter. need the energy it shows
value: 45058 kWh
